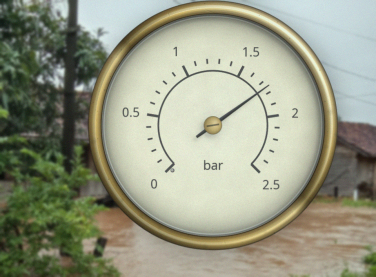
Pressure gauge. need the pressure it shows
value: 1.75 bar
